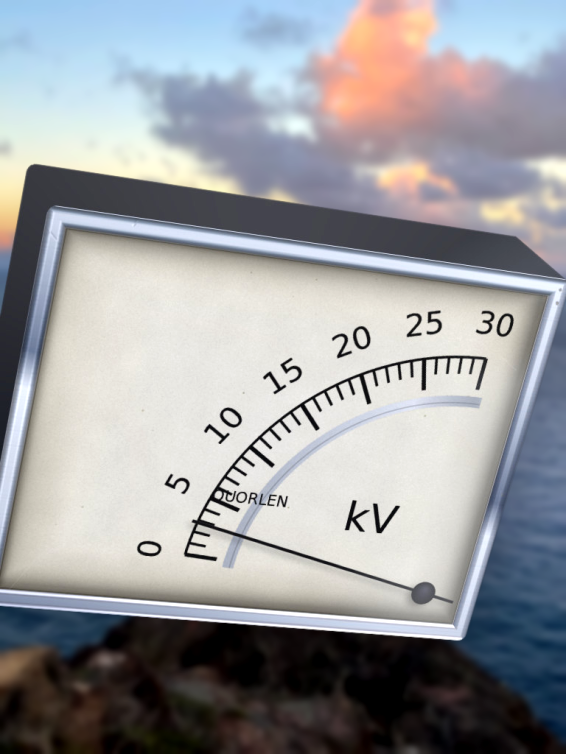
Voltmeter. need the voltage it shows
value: 3 kV
